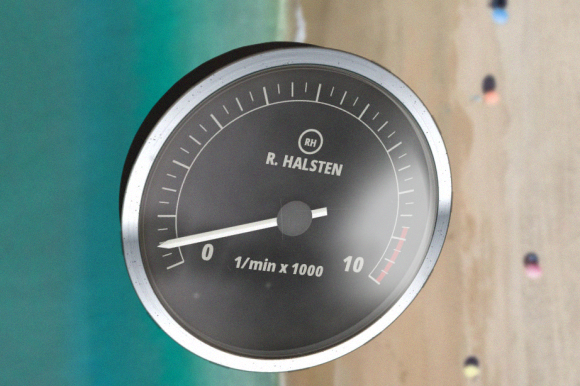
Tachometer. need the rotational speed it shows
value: 500 rpm
